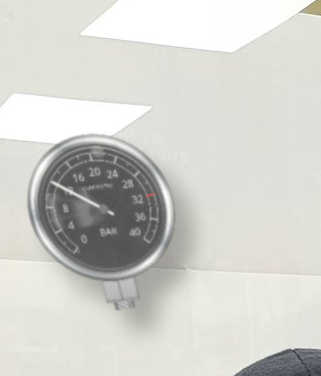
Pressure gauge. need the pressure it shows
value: 12 bar
